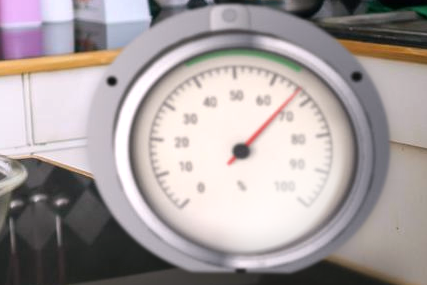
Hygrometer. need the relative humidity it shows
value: 66 %
